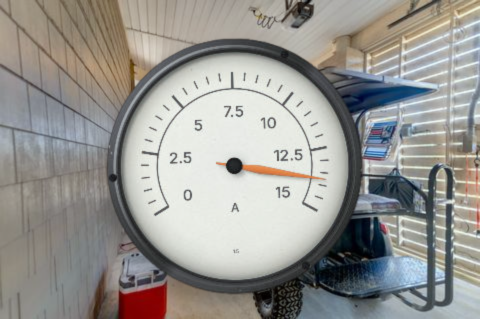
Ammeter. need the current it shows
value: 13.75 A
